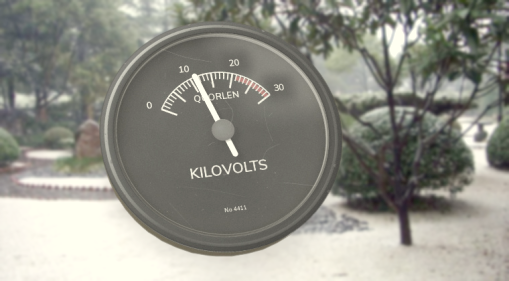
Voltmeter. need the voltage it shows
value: 11 kV
